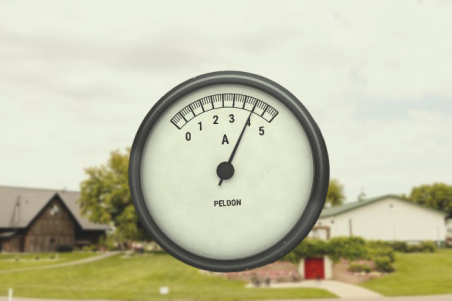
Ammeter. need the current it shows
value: 4 A
